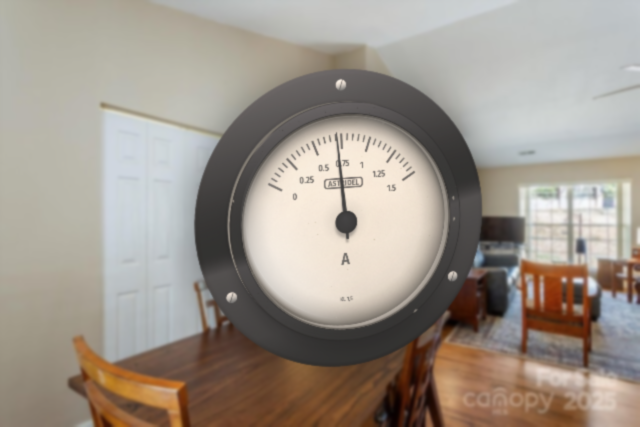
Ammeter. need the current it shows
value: 0.7 A
